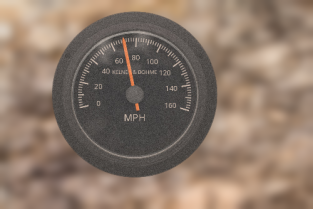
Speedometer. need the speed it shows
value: 70 mph
